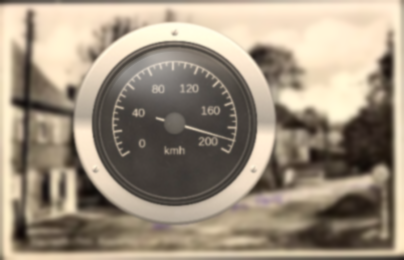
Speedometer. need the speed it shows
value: 190 km/h
